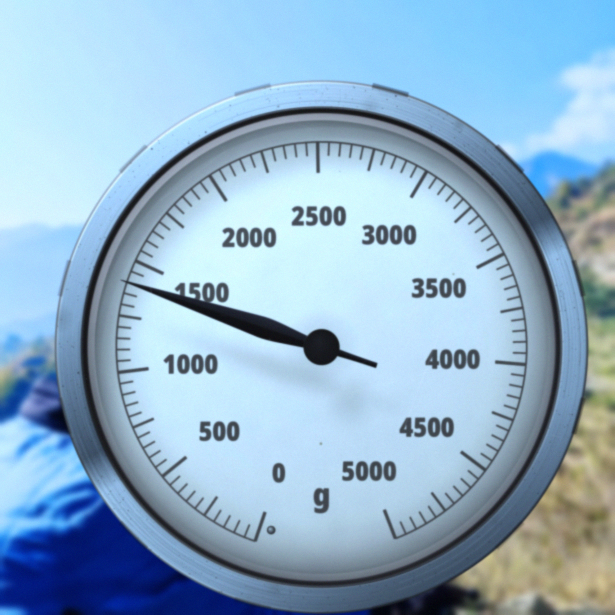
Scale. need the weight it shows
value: 1400 g
